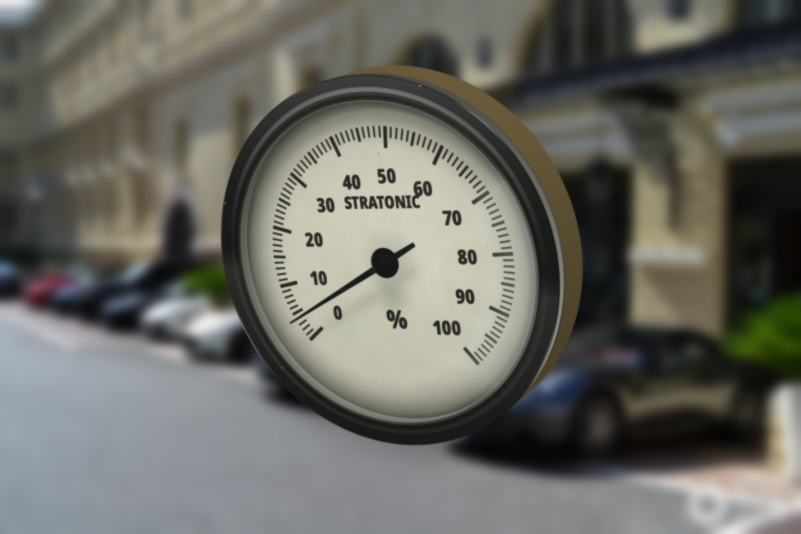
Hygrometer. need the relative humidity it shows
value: 4 %
